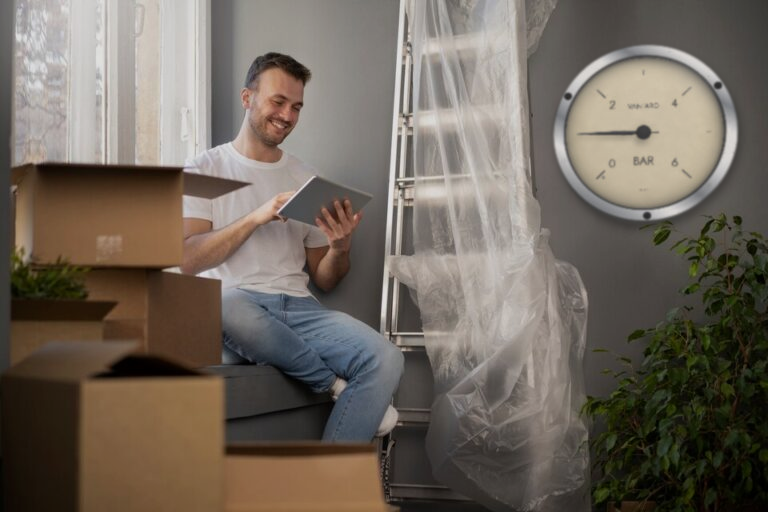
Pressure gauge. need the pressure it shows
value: 1 bar
